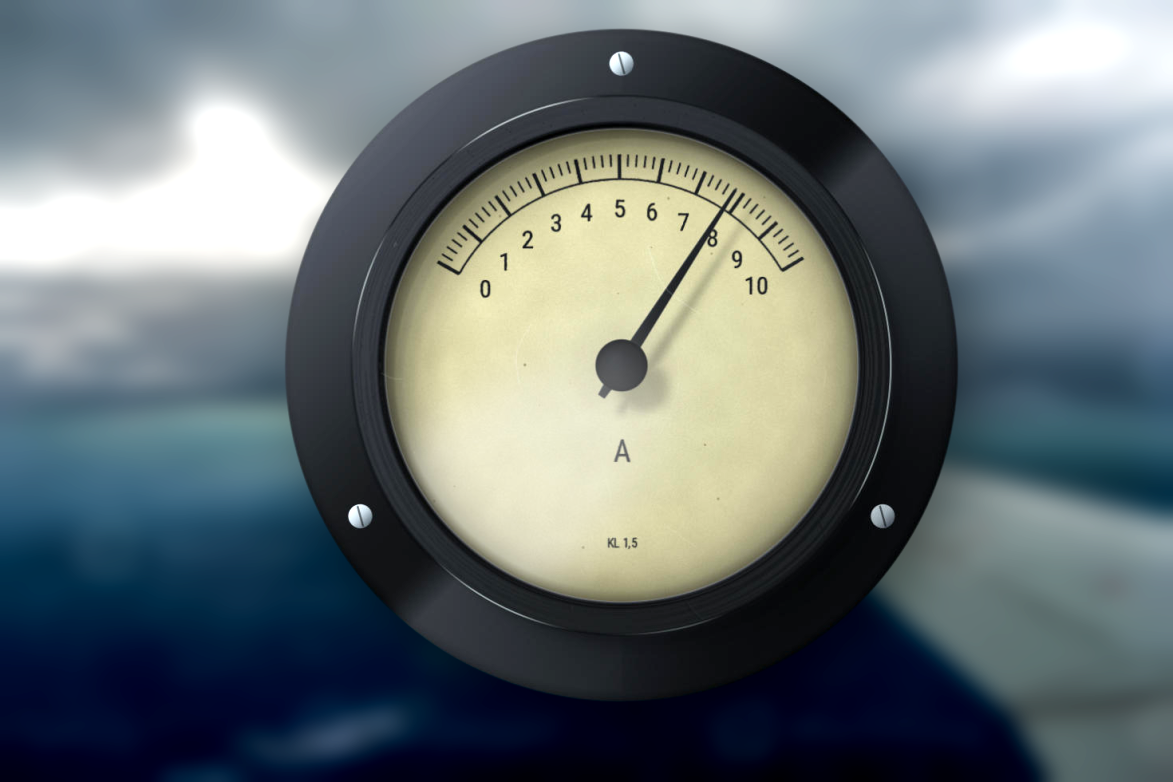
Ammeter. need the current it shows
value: 7.8 A
